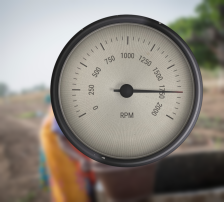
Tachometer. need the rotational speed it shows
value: 1750 rpm
